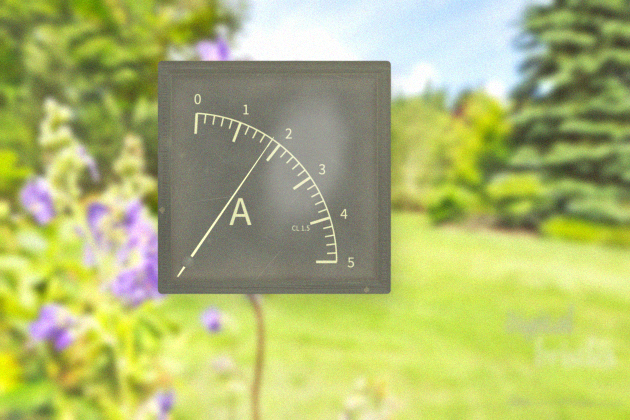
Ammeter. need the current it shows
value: 1.8 A
